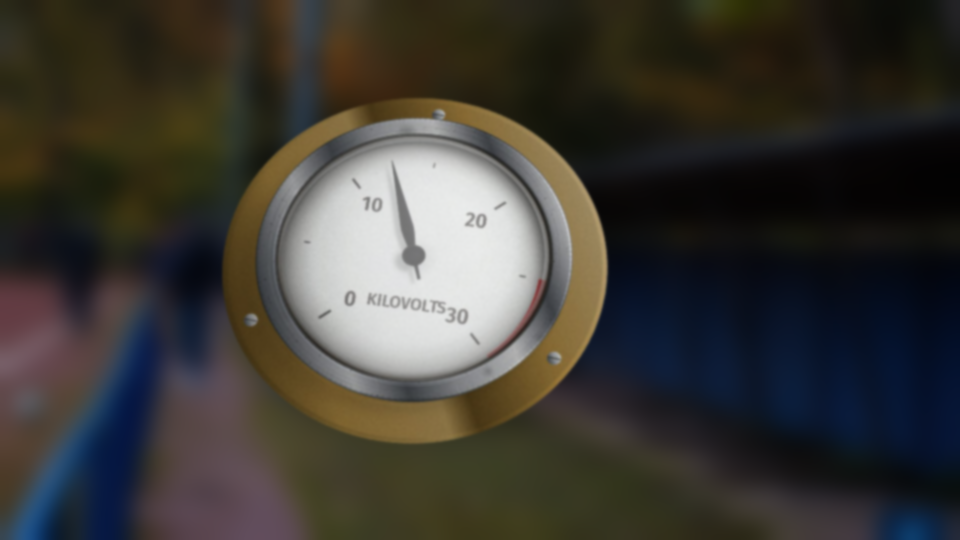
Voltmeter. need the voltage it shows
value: 12.5 kV
